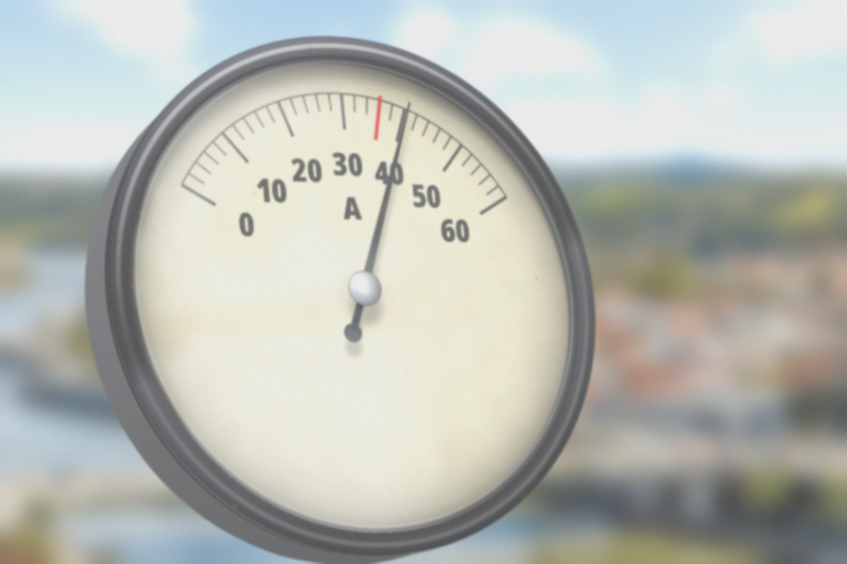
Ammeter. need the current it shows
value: 40 A
